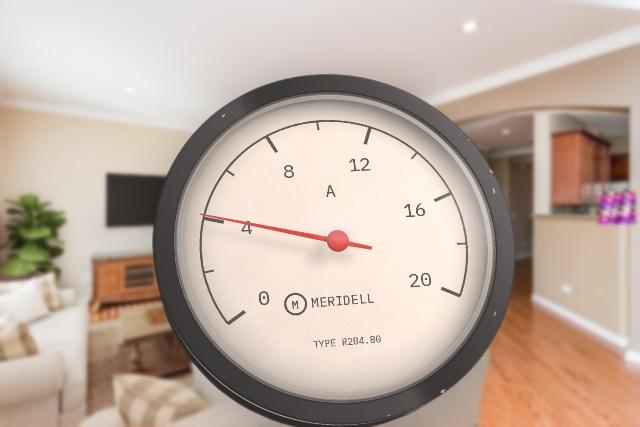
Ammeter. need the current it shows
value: 4 A
